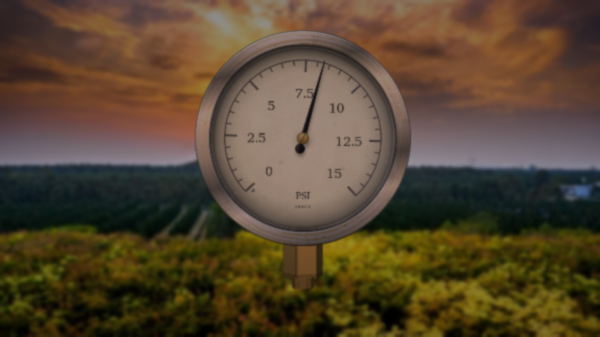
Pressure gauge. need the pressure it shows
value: 8.25 psi
